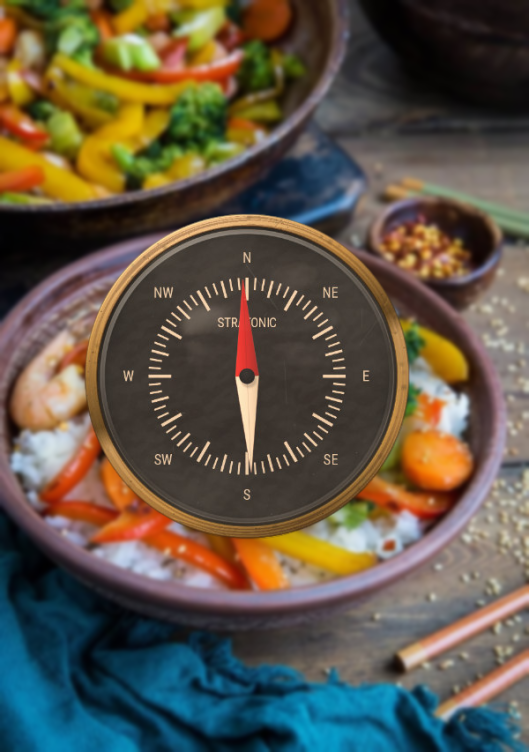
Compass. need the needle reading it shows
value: 357.5 °
